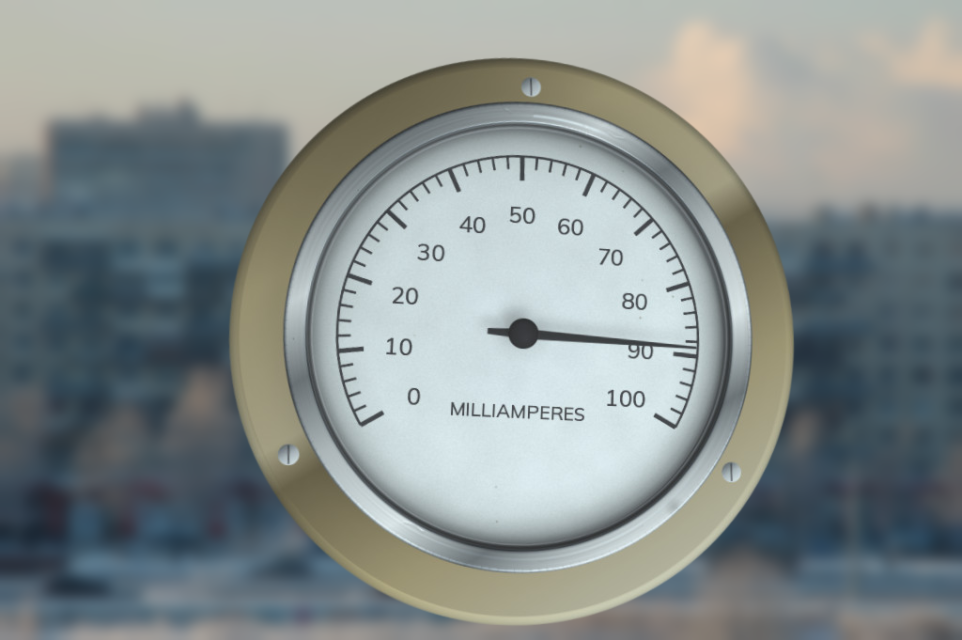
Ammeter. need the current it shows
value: 89 mA
